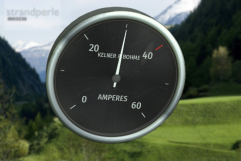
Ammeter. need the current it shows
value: 30 A
